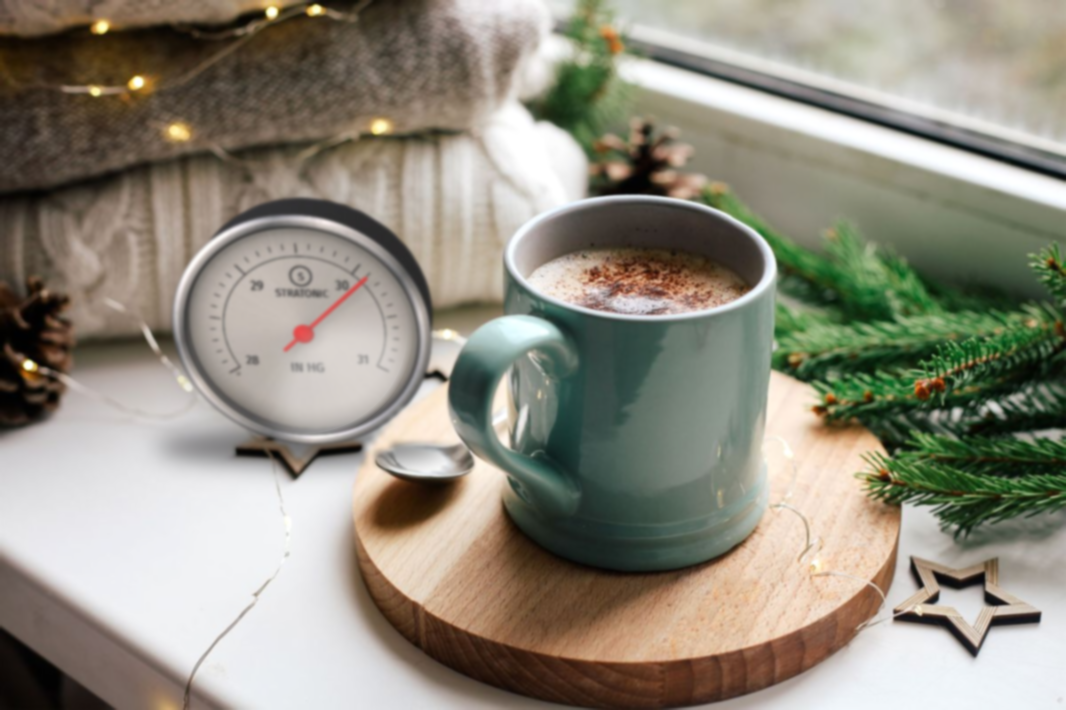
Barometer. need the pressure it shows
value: 30.1 inHg
